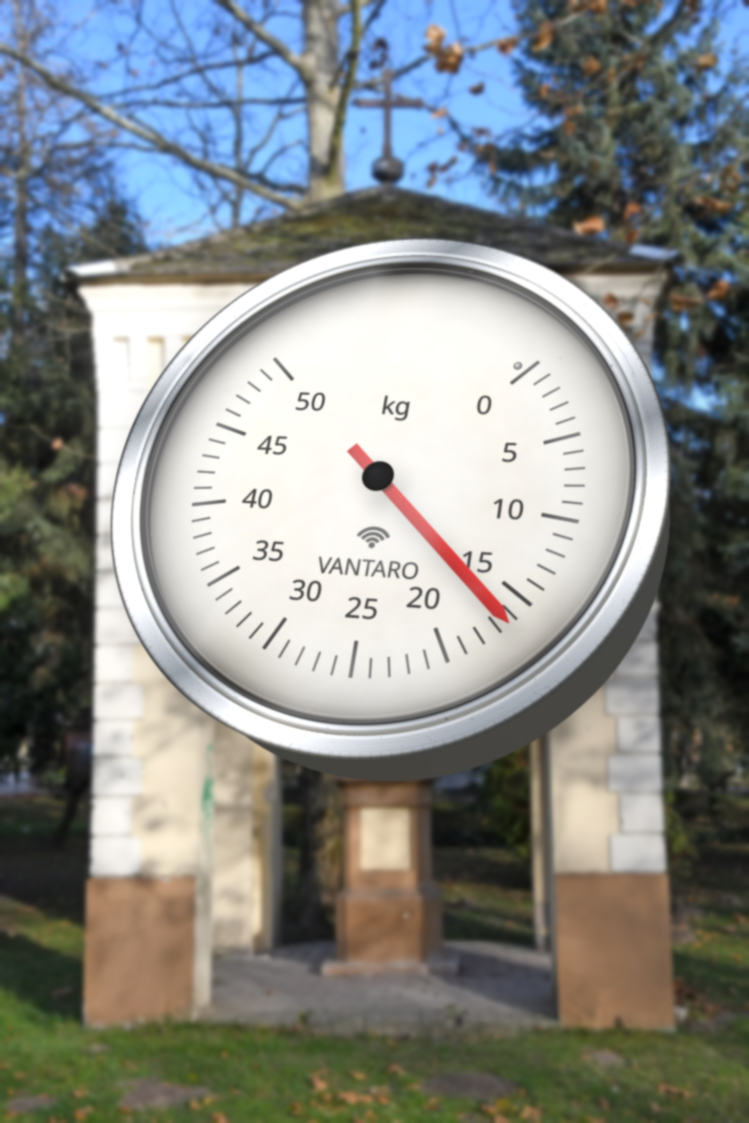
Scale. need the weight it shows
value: 16.5 kg
